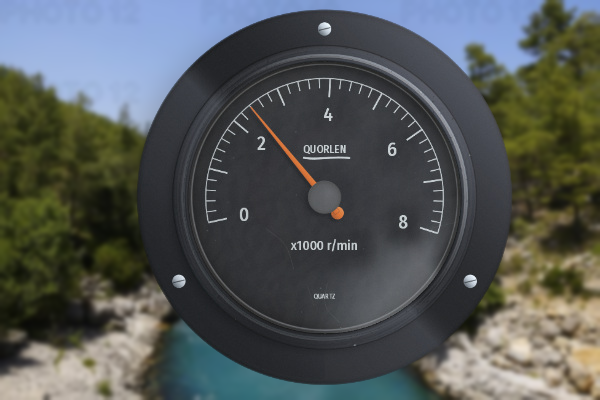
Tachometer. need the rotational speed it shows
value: 2400 rpm
